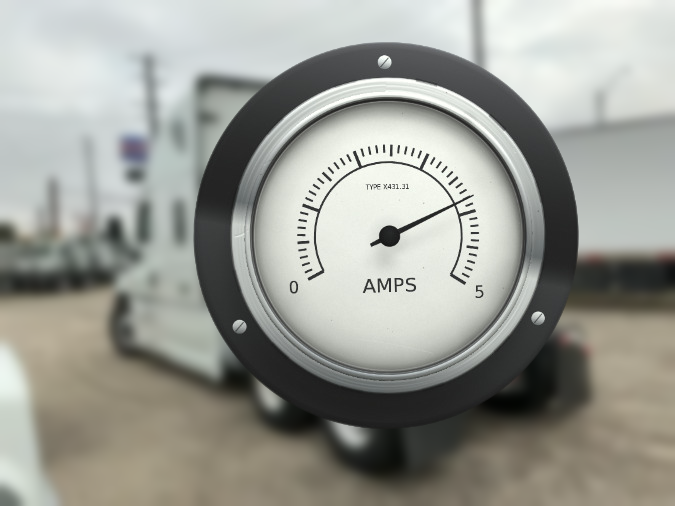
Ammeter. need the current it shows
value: 3.8 A
